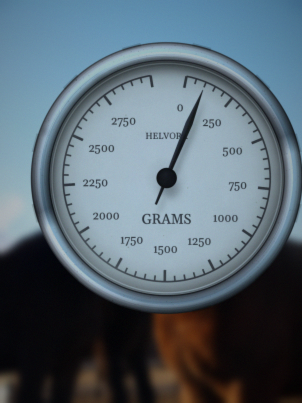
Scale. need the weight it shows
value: 100 g
